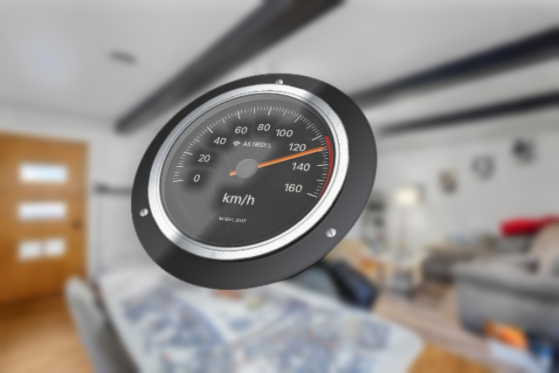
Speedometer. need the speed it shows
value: 130 km/h
